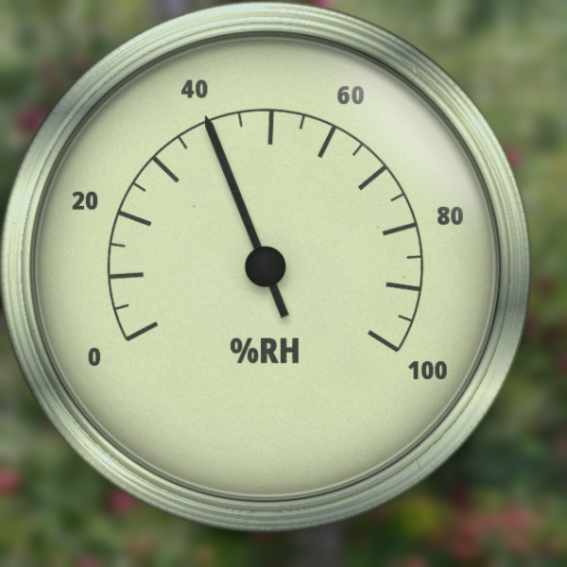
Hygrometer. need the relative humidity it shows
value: 40 %
